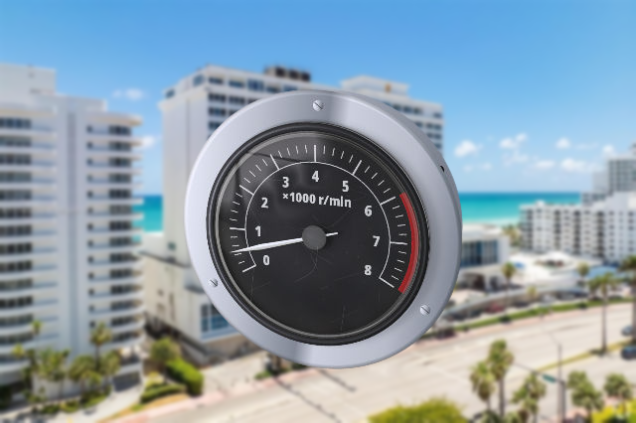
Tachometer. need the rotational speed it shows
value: 500 rpm
